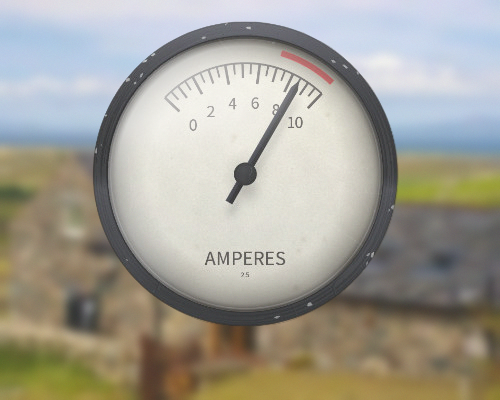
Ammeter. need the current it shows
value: 8.5 A
